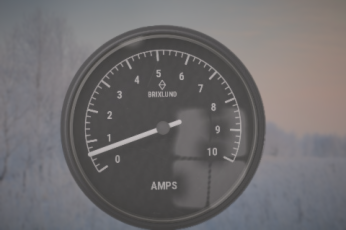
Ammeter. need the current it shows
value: 0.6 A
